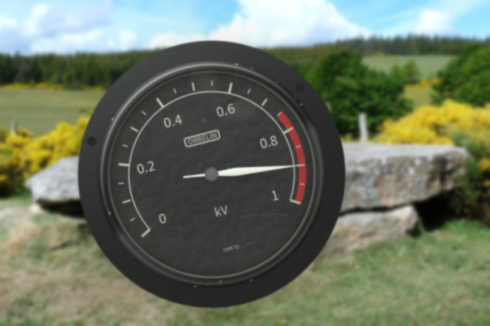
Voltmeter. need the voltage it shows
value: 0.9 kV
